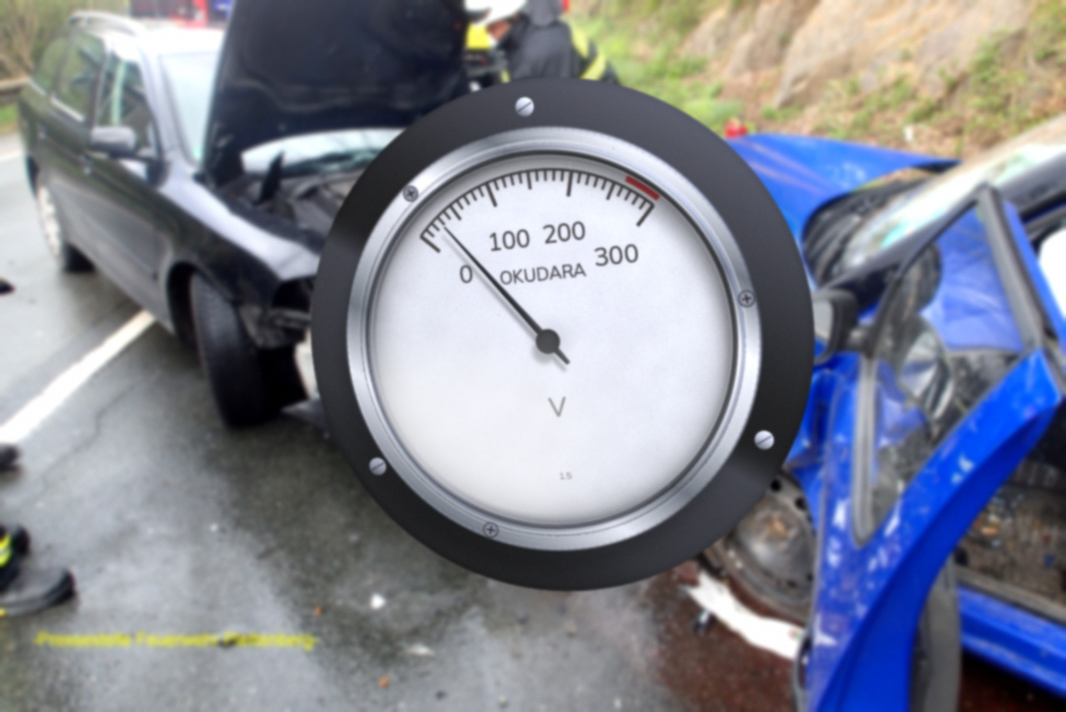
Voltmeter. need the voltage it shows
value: 30 V
